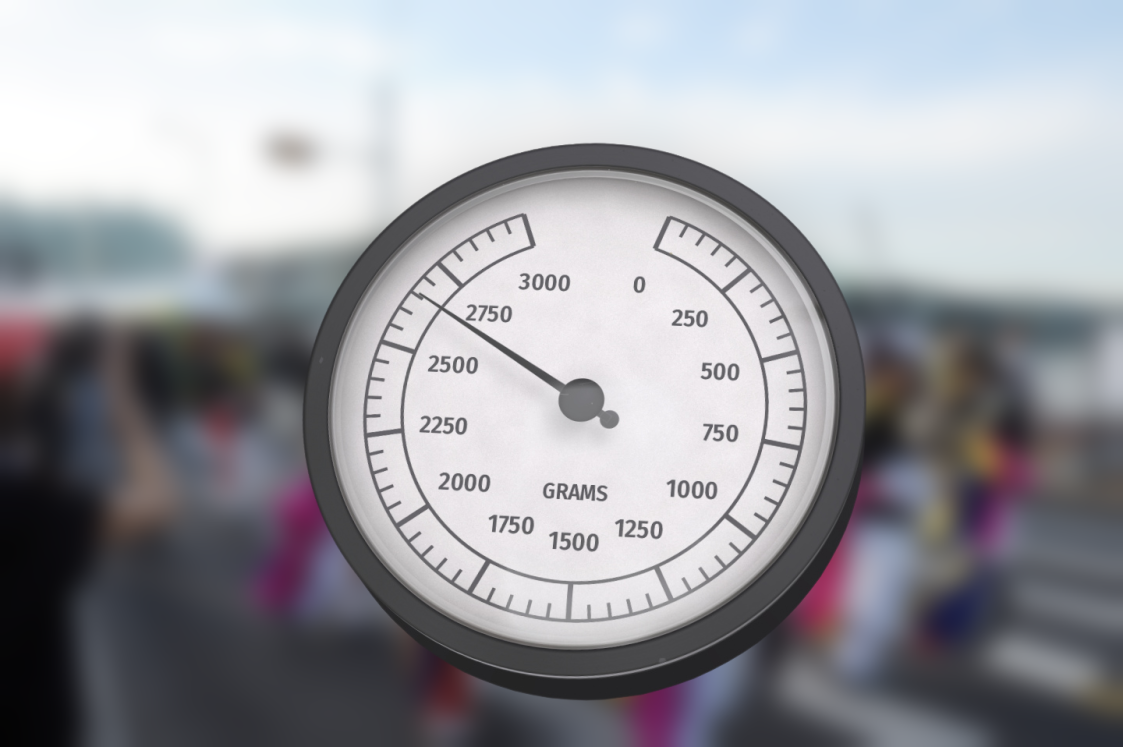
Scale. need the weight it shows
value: 2650 g
